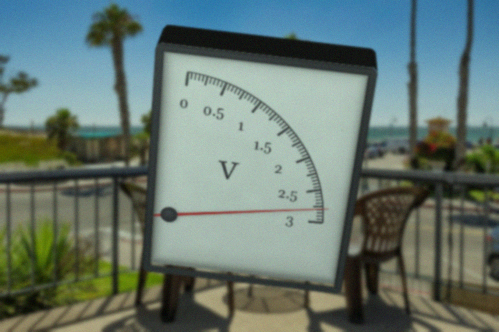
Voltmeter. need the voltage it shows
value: 2.75 V
